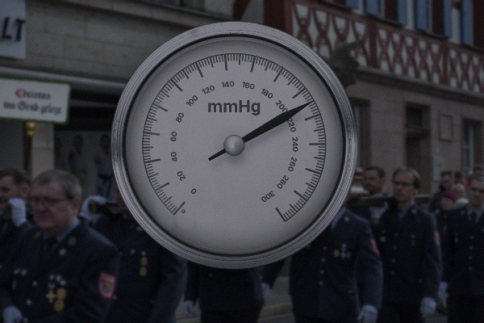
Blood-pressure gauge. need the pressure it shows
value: 210 mmHg
